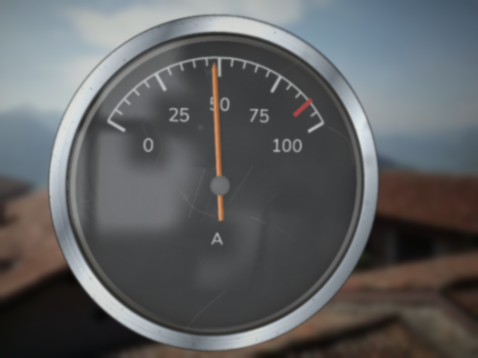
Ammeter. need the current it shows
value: 47.5 A
